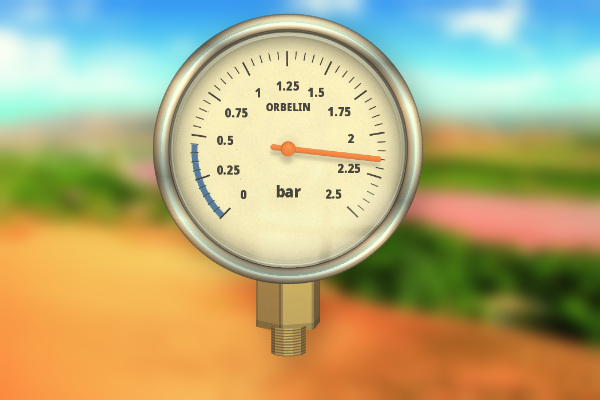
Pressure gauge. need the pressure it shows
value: 2.15 bar
